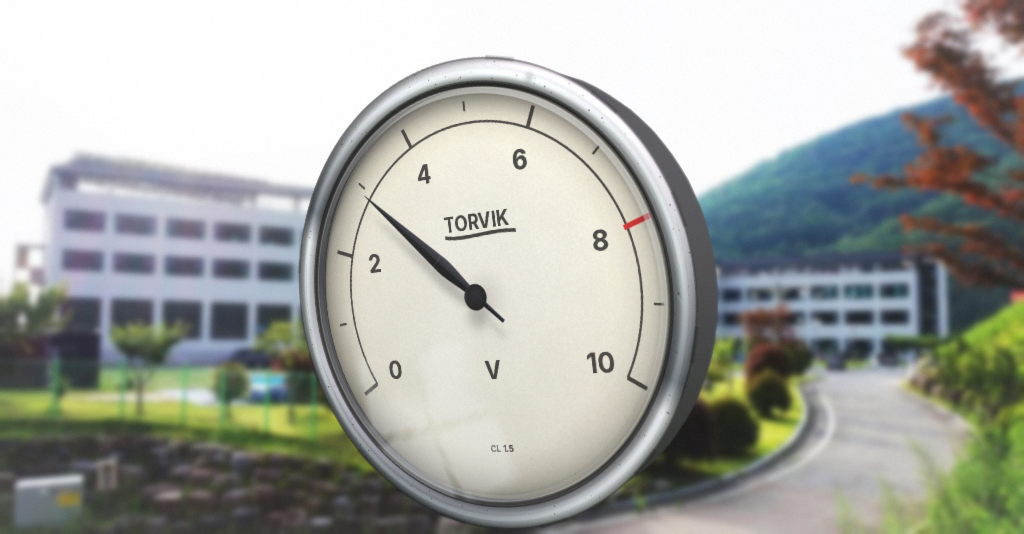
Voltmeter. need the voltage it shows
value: 3 V
